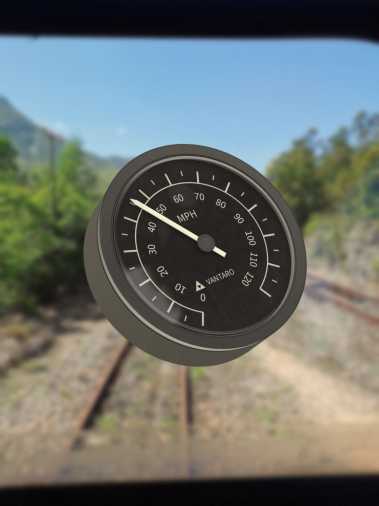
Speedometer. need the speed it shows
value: 45 mph
